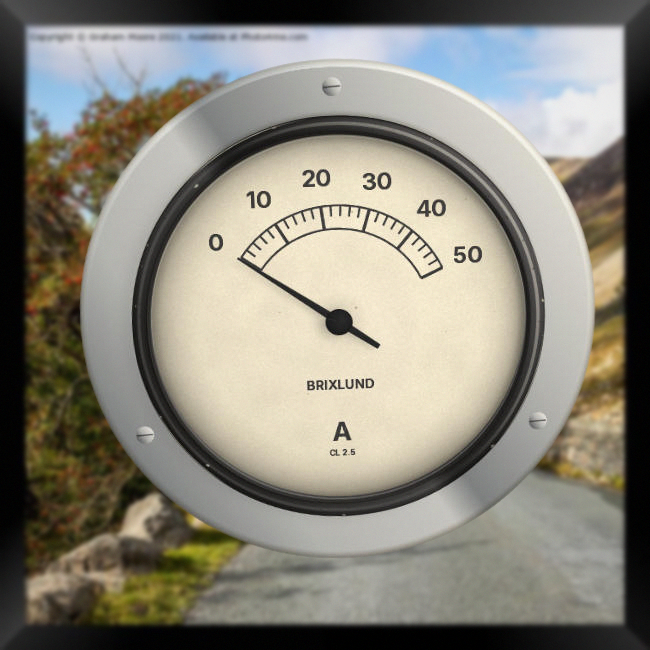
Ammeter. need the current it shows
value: 0 A
